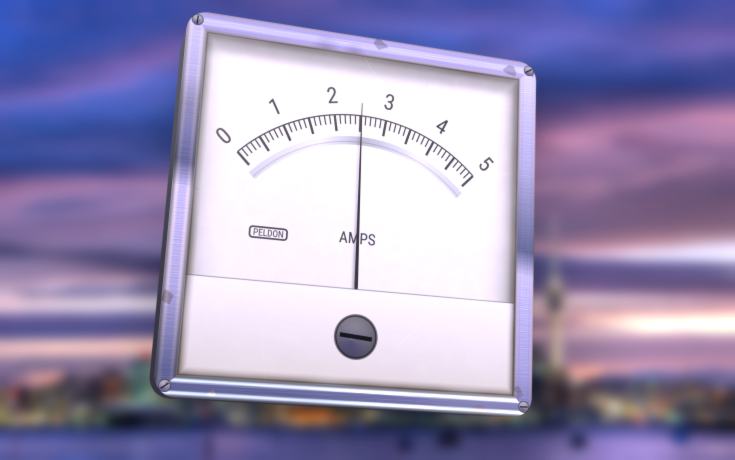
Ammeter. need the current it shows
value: 2.5 A
